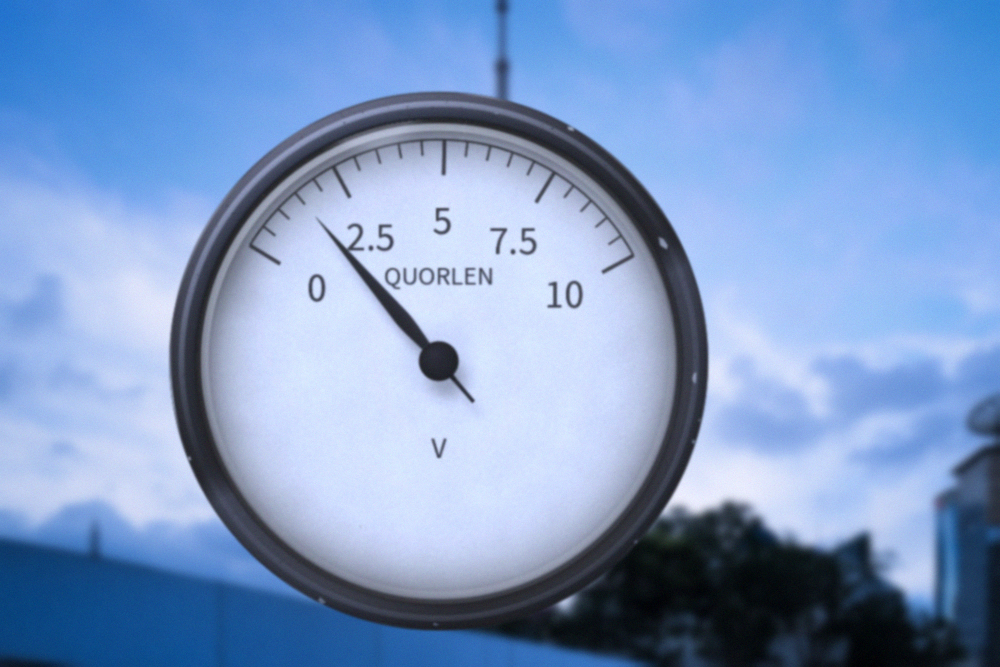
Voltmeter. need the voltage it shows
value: 1.5 V
